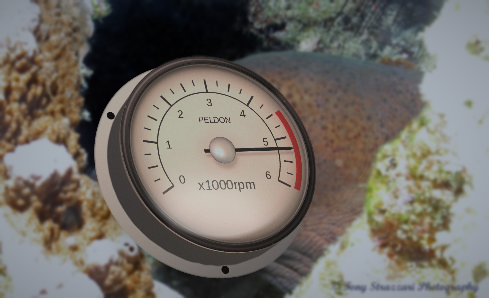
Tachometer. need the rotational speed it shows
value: 5250 rpm
